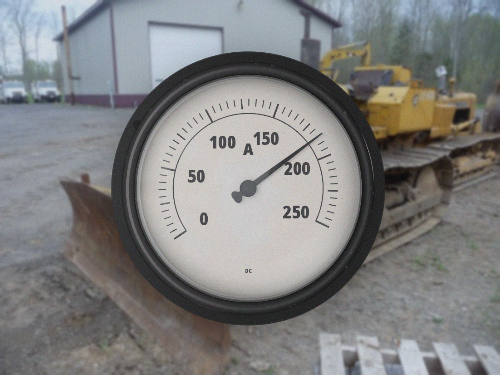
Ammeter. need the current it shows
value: 185 A
